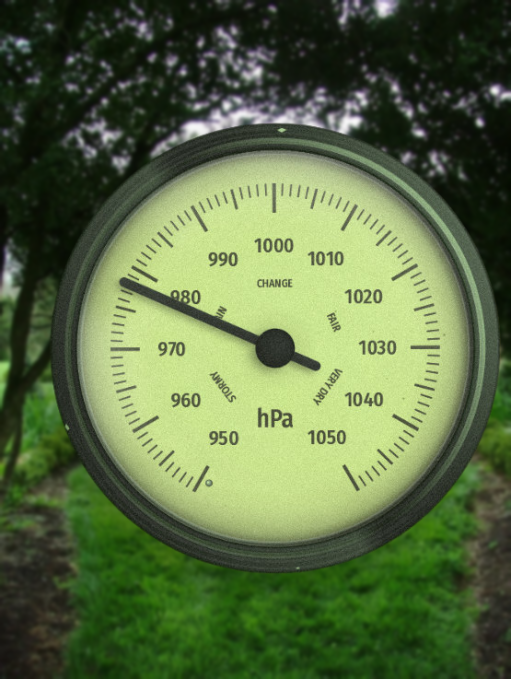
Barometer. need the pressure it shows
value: 978 hPa
